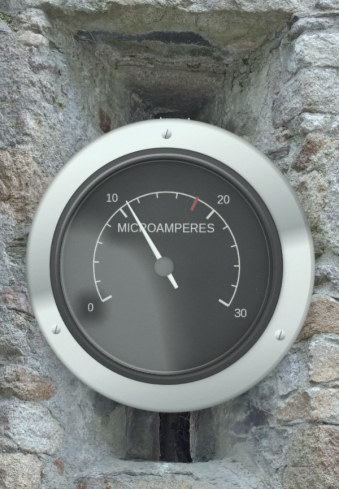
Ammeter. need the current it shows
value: 11 µA
